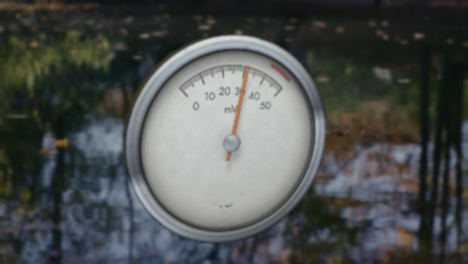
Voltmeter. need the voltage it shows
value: 30 mV
